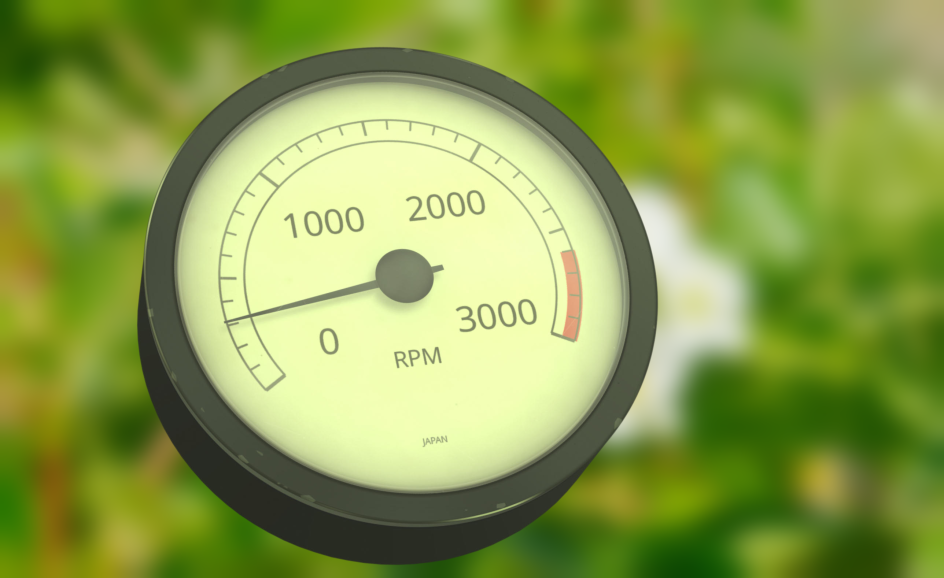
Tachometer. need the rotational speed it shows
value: 300 rpm
